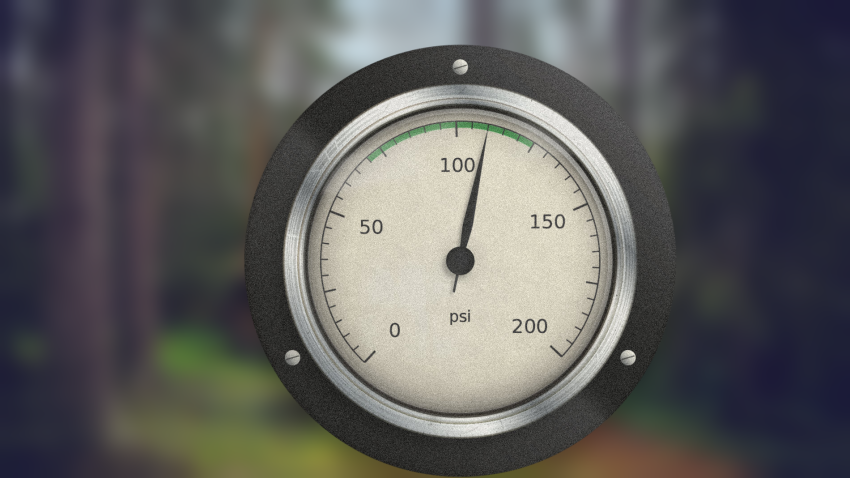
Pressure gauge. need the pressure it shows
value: 110 psi
